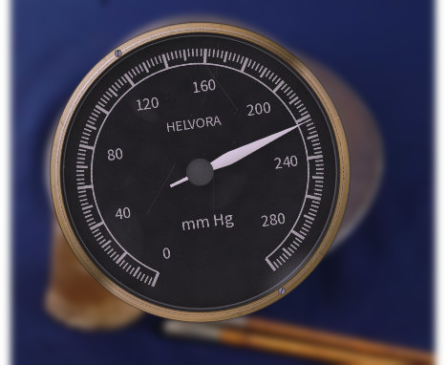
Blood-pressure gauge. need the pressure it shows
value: 222 mmHg
